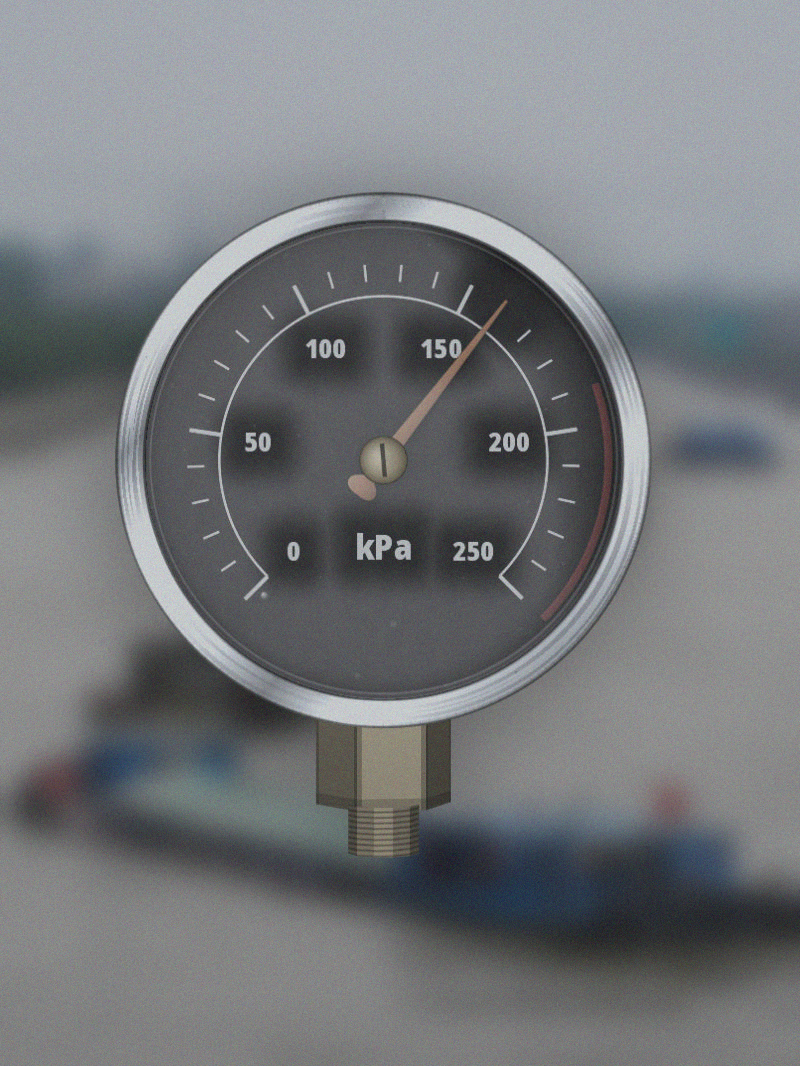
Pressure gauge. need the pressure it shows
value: 160 kPa
